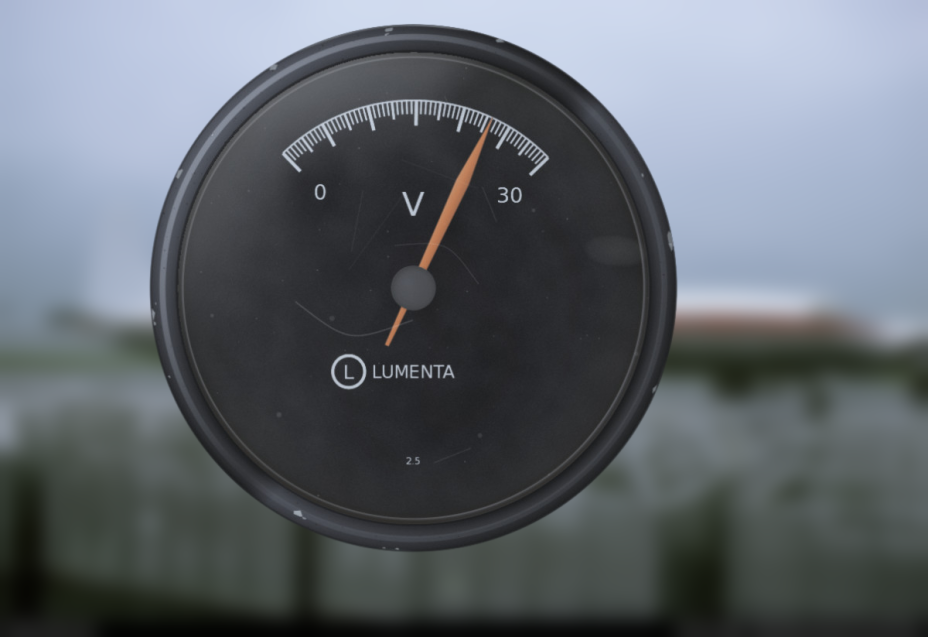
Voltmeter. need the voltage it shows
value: 23 V
